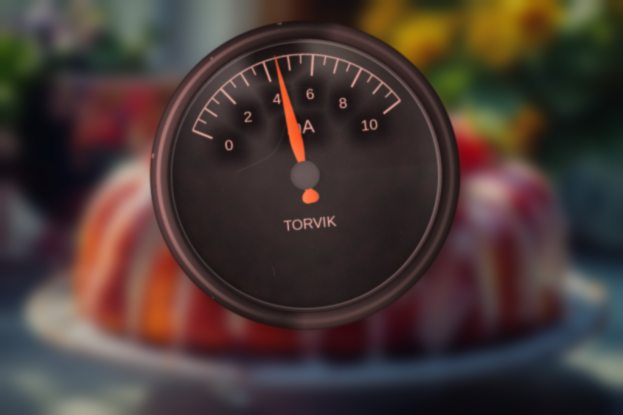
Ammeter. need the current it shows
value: 4.5 mA
